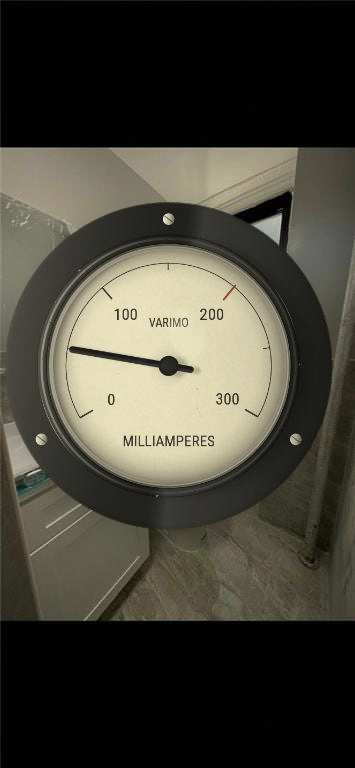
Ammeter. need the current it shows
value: 50 mA
